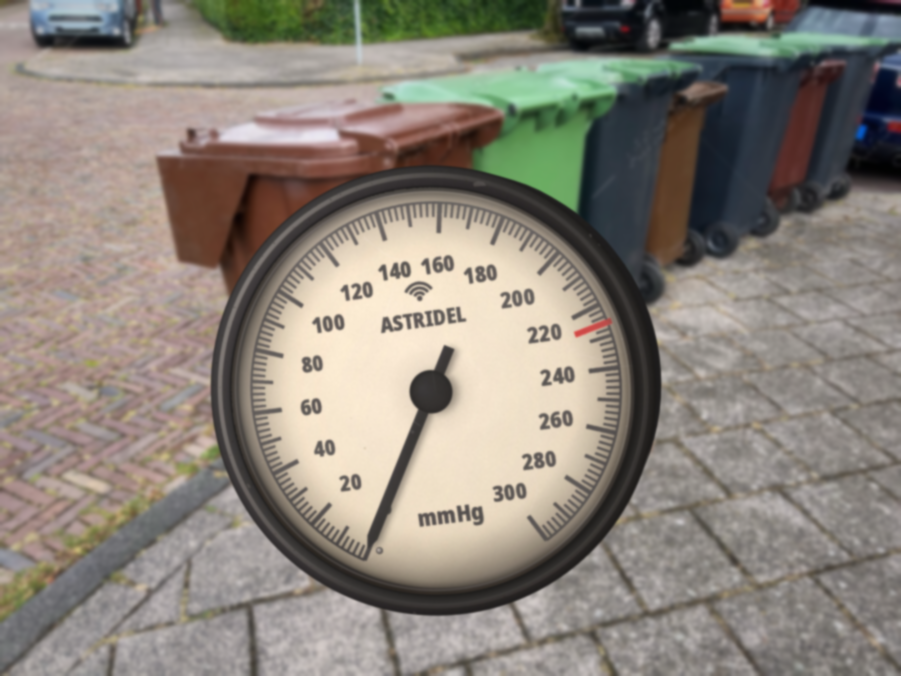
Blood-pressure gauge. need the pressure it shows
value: 0 mmHg
